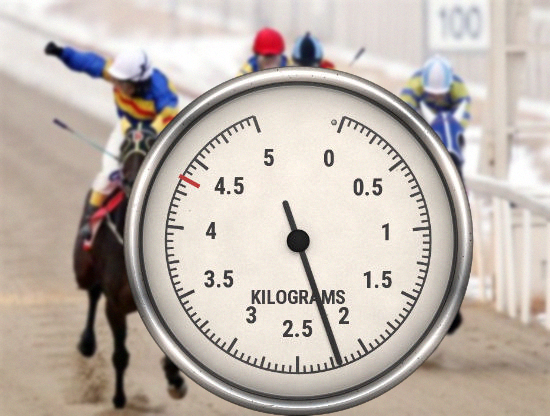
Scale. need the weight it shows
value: 2.2 kg
